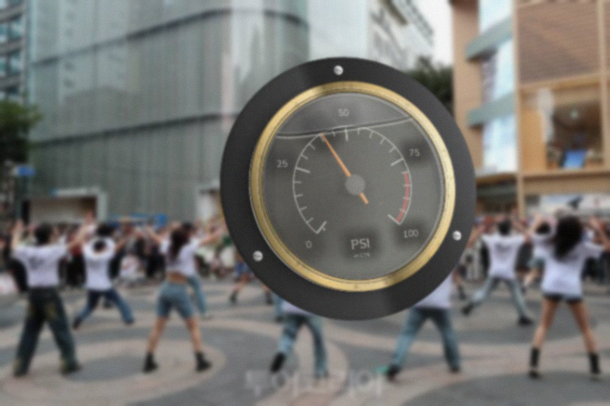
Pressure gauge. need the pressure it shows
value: 40 psi
